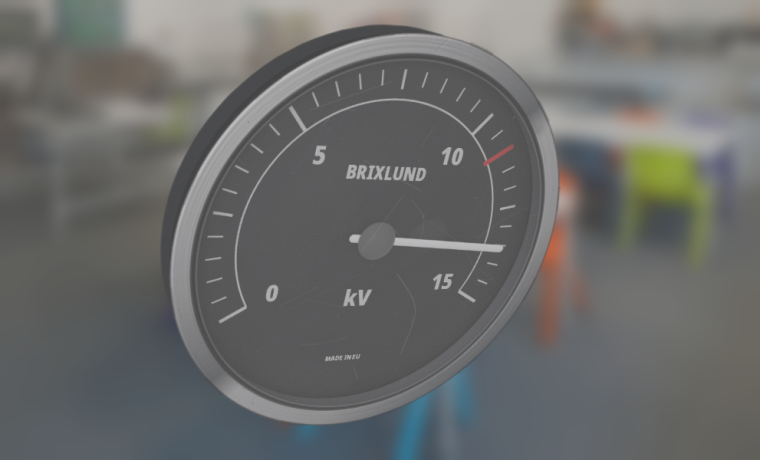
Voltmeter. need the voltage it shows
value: 13.5 kV
